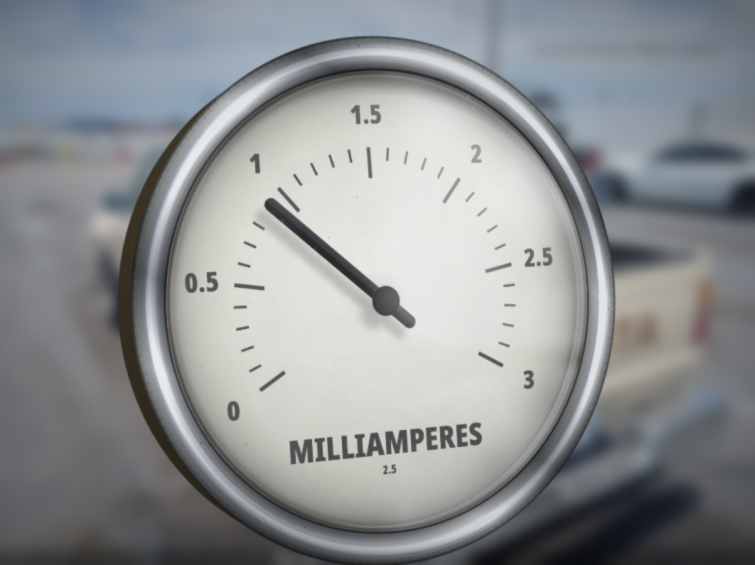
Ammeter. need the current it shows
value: 0.9 mA
